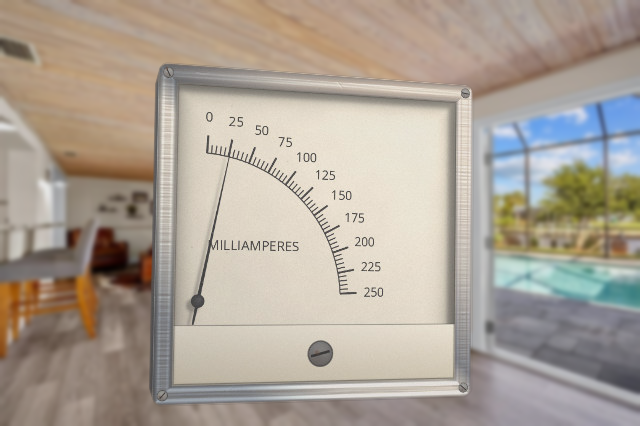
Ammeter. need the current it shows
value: 25 mA
